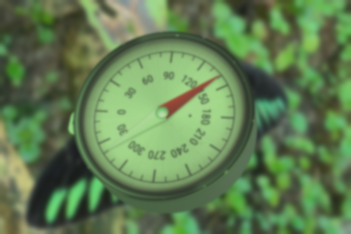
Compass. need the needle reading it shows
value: 140 °
